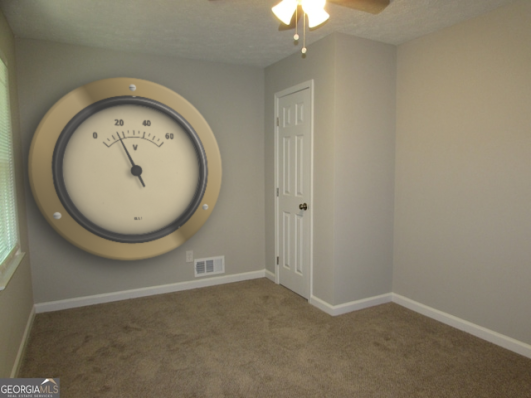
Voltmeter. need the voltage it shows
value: 15 V
